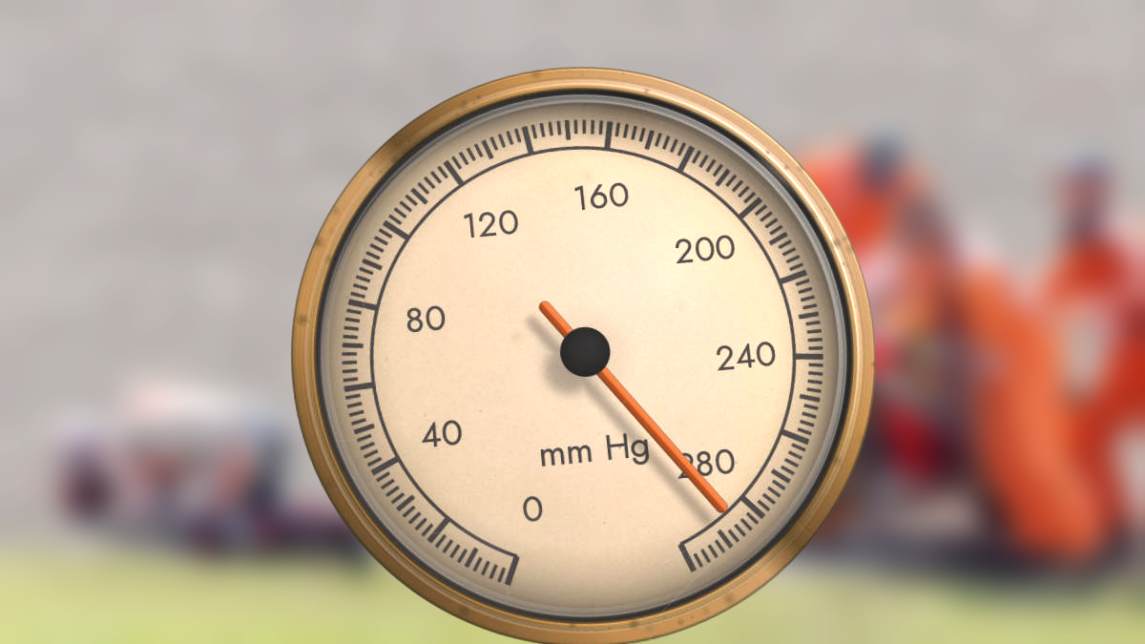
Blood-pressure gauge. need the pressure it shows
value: 286 mmHg
